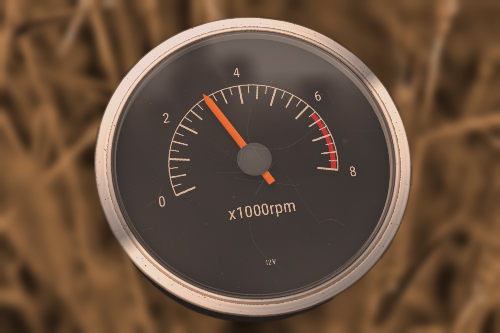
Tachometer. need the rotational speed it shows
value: 3000 rpm
